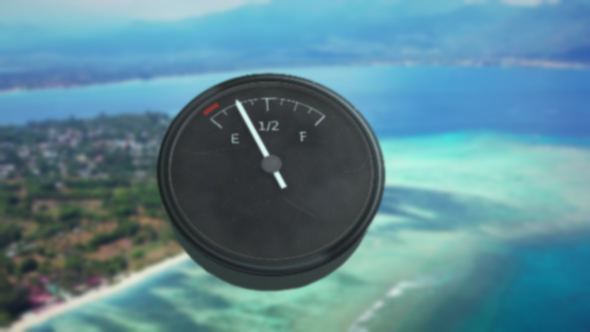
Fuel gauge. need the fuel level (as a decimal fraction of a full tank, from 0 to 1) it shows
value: 0.25
